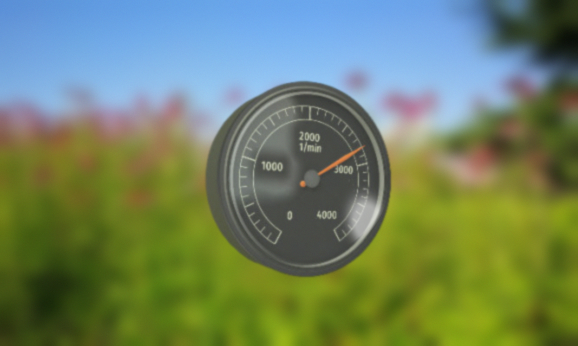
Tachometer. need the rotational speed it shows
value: 2800 rpm
